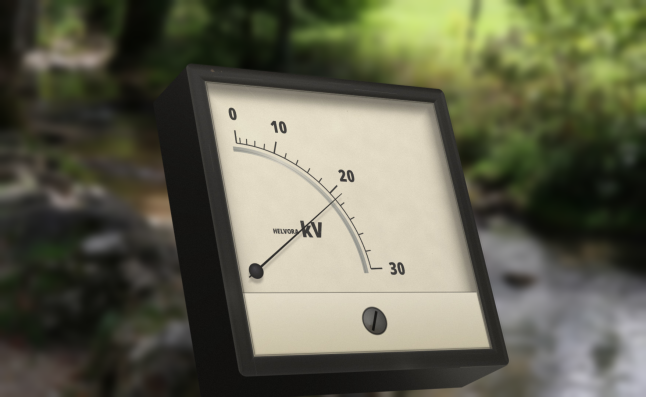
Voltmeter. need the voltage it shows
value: 21 kV
